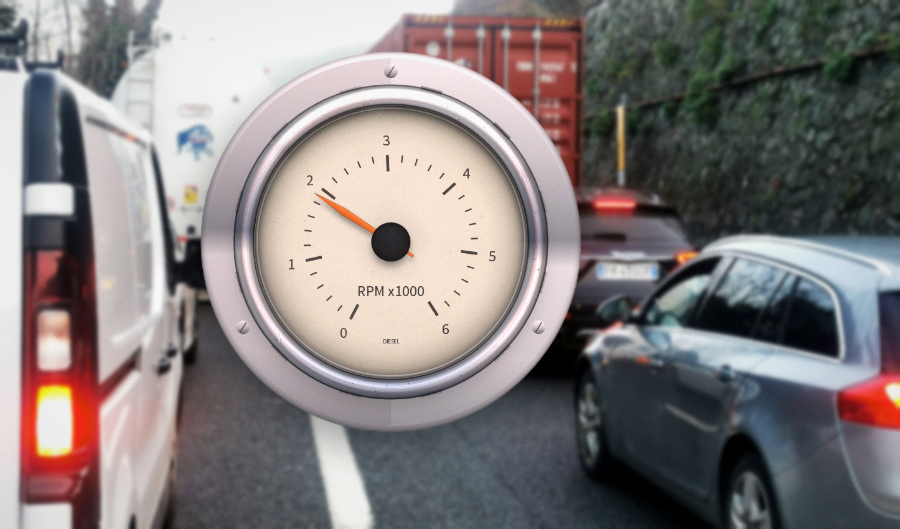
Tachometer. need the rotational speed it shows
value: 1900 rpm
